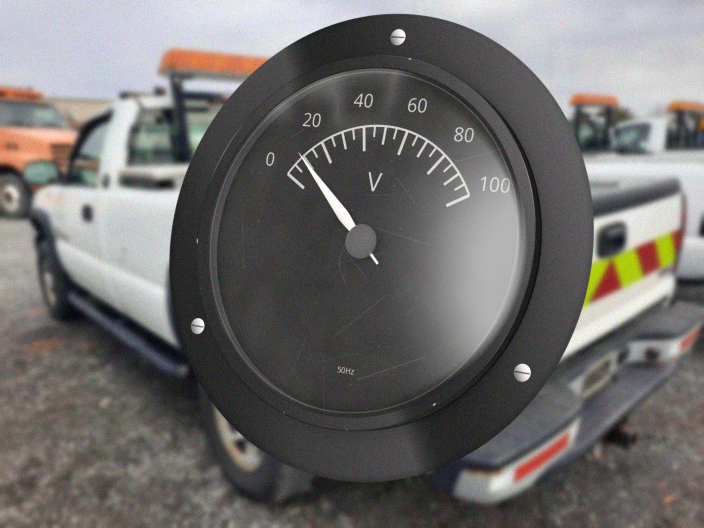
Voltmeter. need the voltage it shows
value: 10 V
